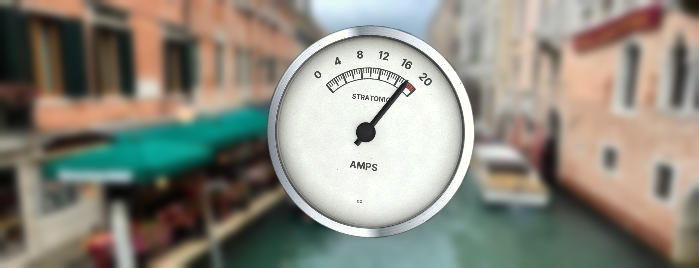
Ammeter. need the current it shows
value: 18 A
